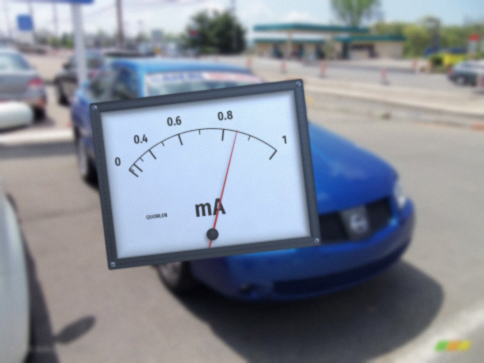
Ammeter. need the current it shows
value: 0.85 mA
